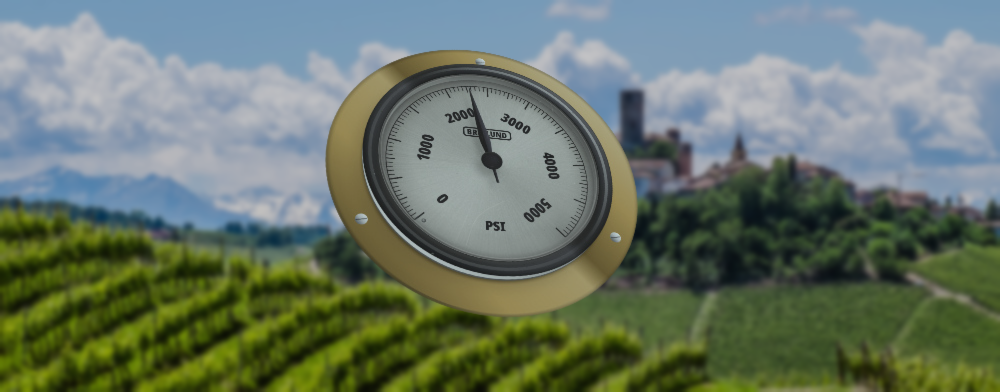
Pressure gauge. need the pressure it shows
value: 2250 psi
